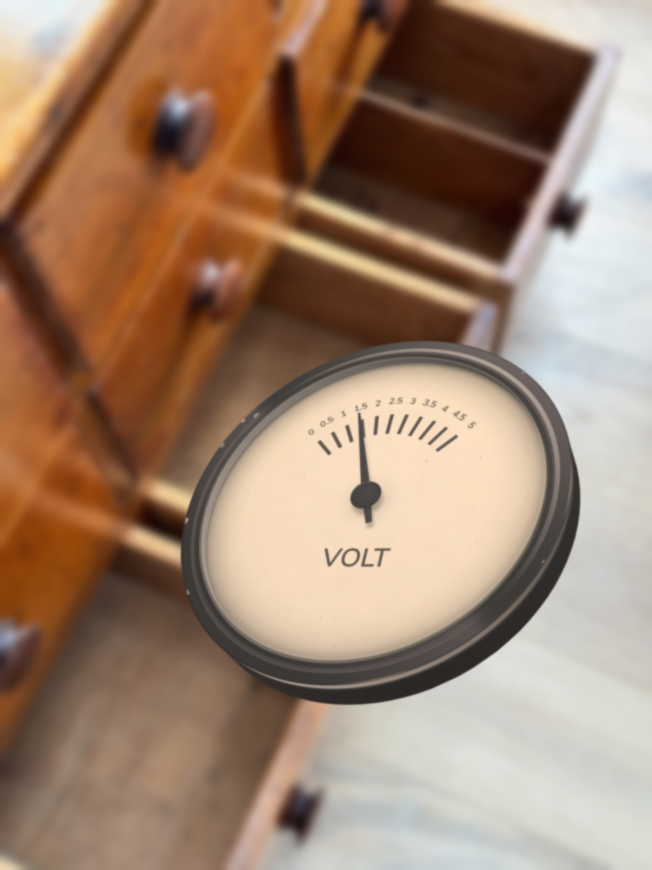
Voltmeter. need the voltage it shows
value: 1.5 V
